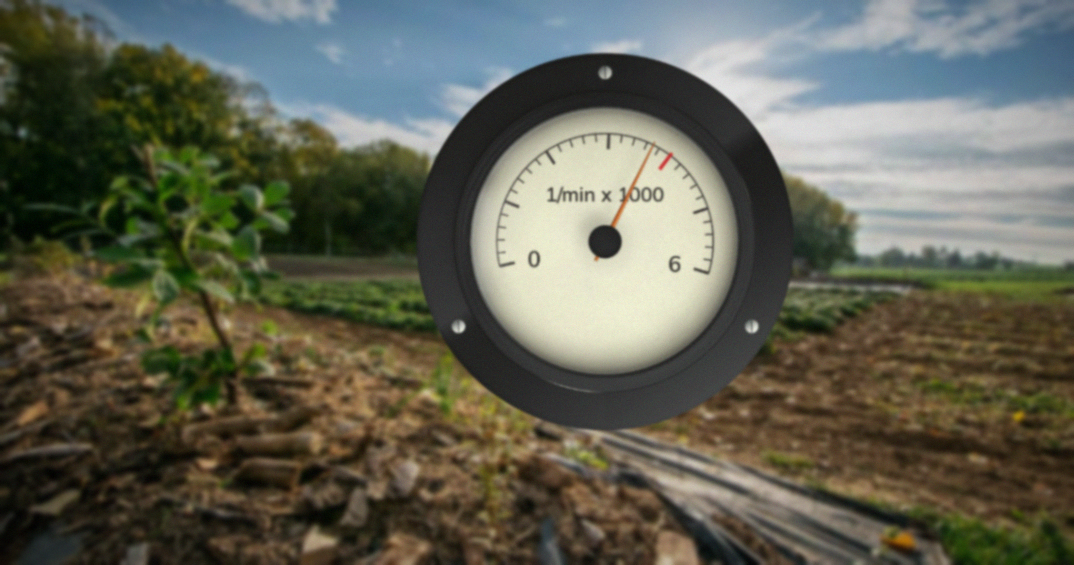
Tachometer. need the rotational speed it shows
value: 3700 rpm
